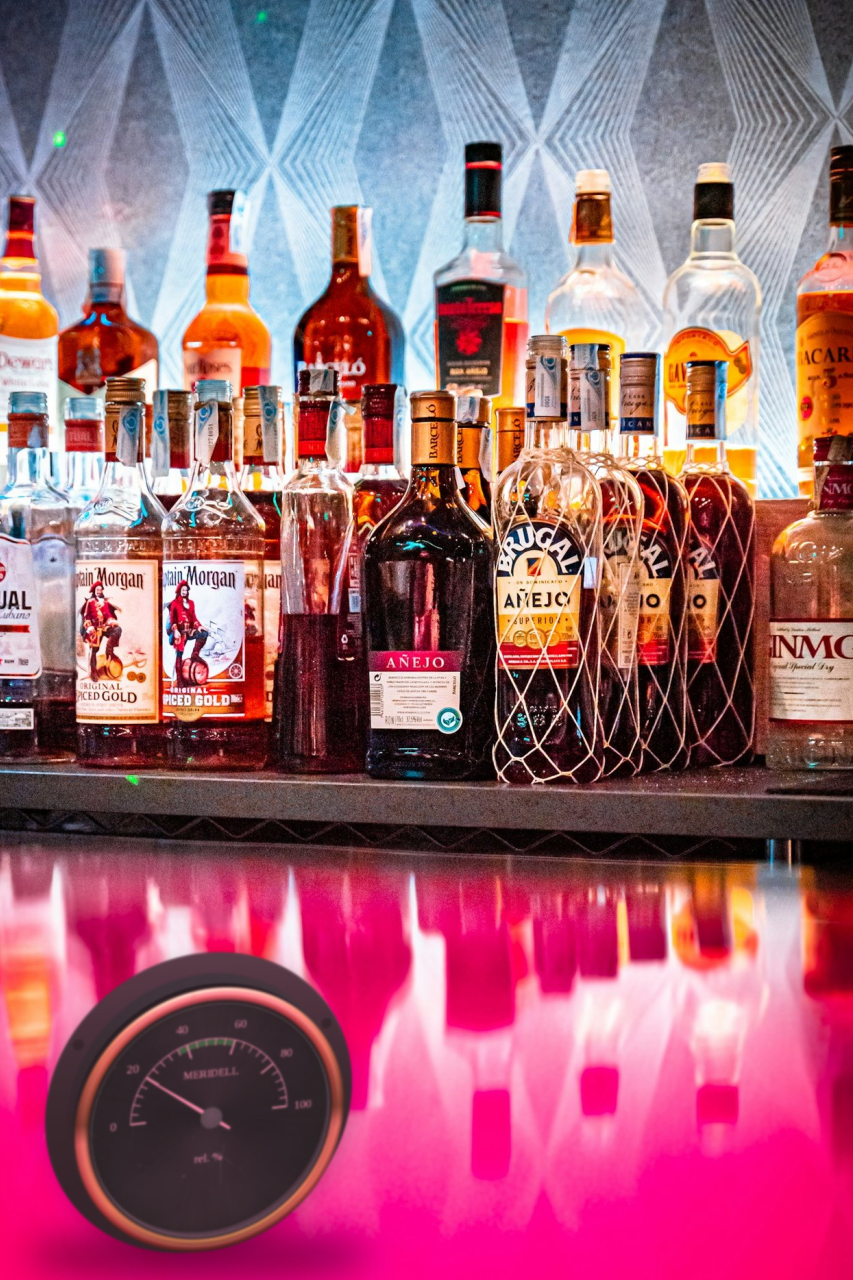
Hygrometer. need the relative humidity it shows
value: 20 %
